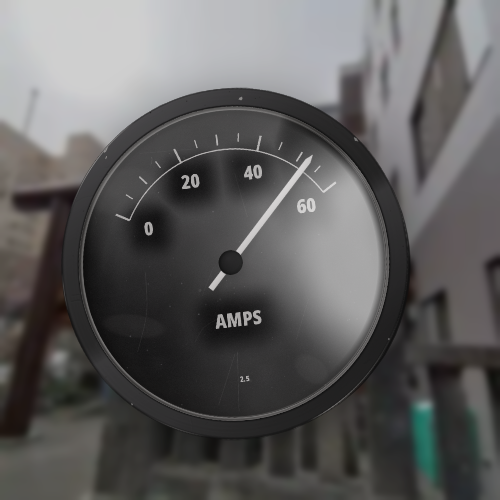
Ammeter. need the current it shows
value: 52.5 A
